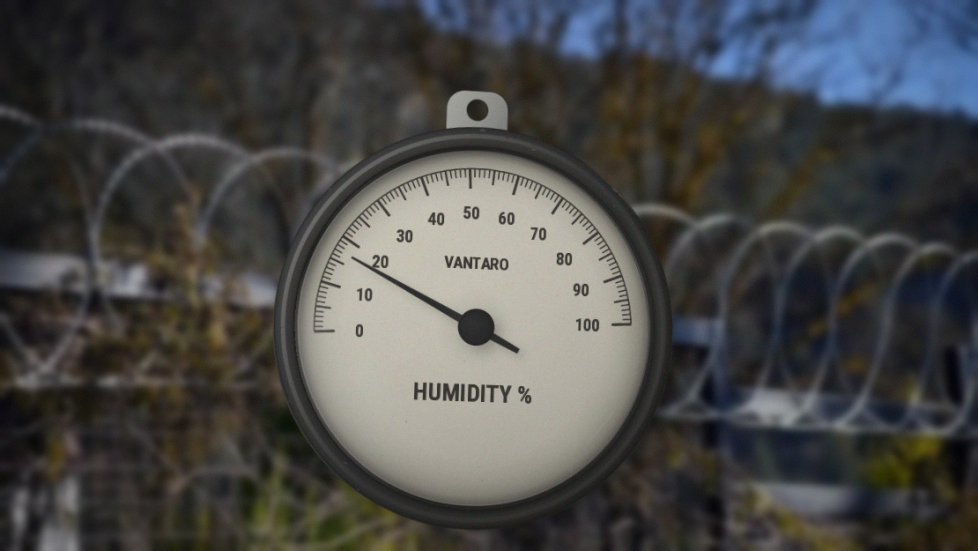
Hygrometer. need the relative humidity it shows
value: 17 %
